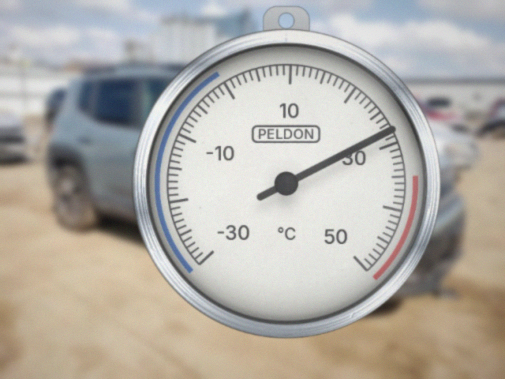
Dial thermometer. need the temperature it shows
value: 28 °C
